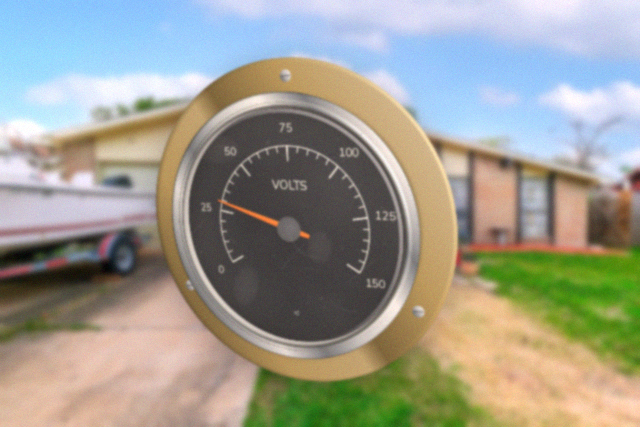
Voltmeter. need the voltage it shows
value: 30 V
